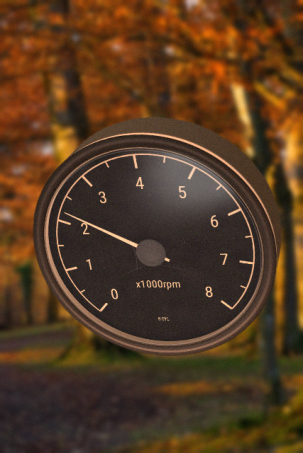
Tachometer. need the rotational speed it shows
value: 2250 rpm
